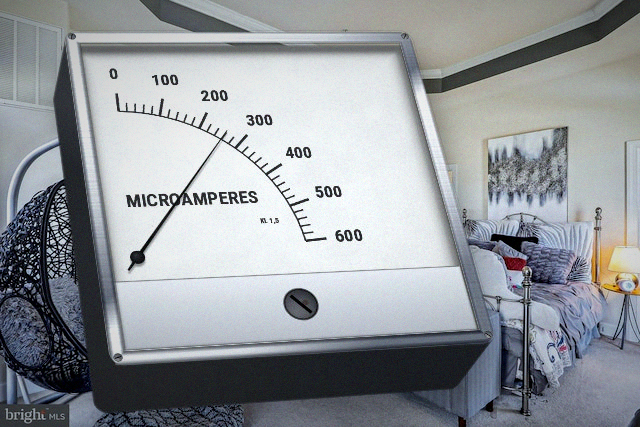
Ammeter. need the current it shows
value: 260 µA
